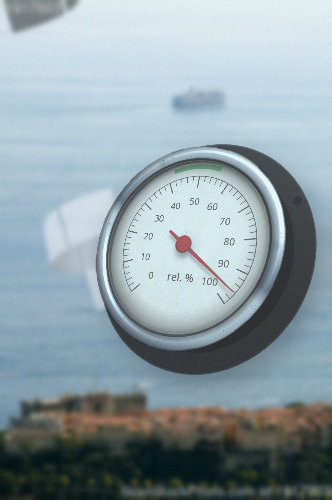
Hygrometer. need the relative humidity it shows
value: 96 %
